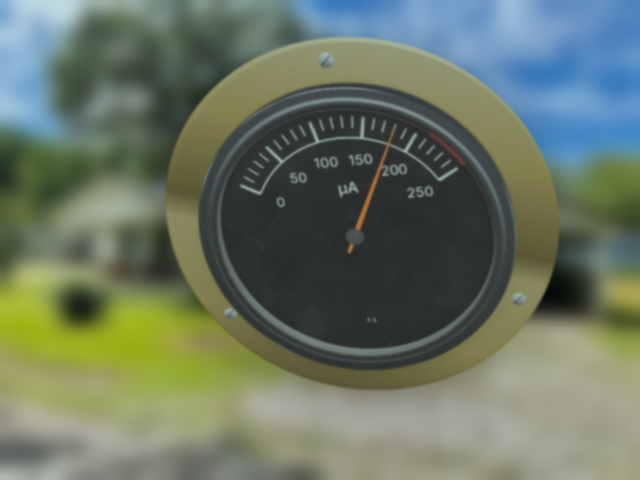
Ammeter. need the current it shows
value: 180 µA
